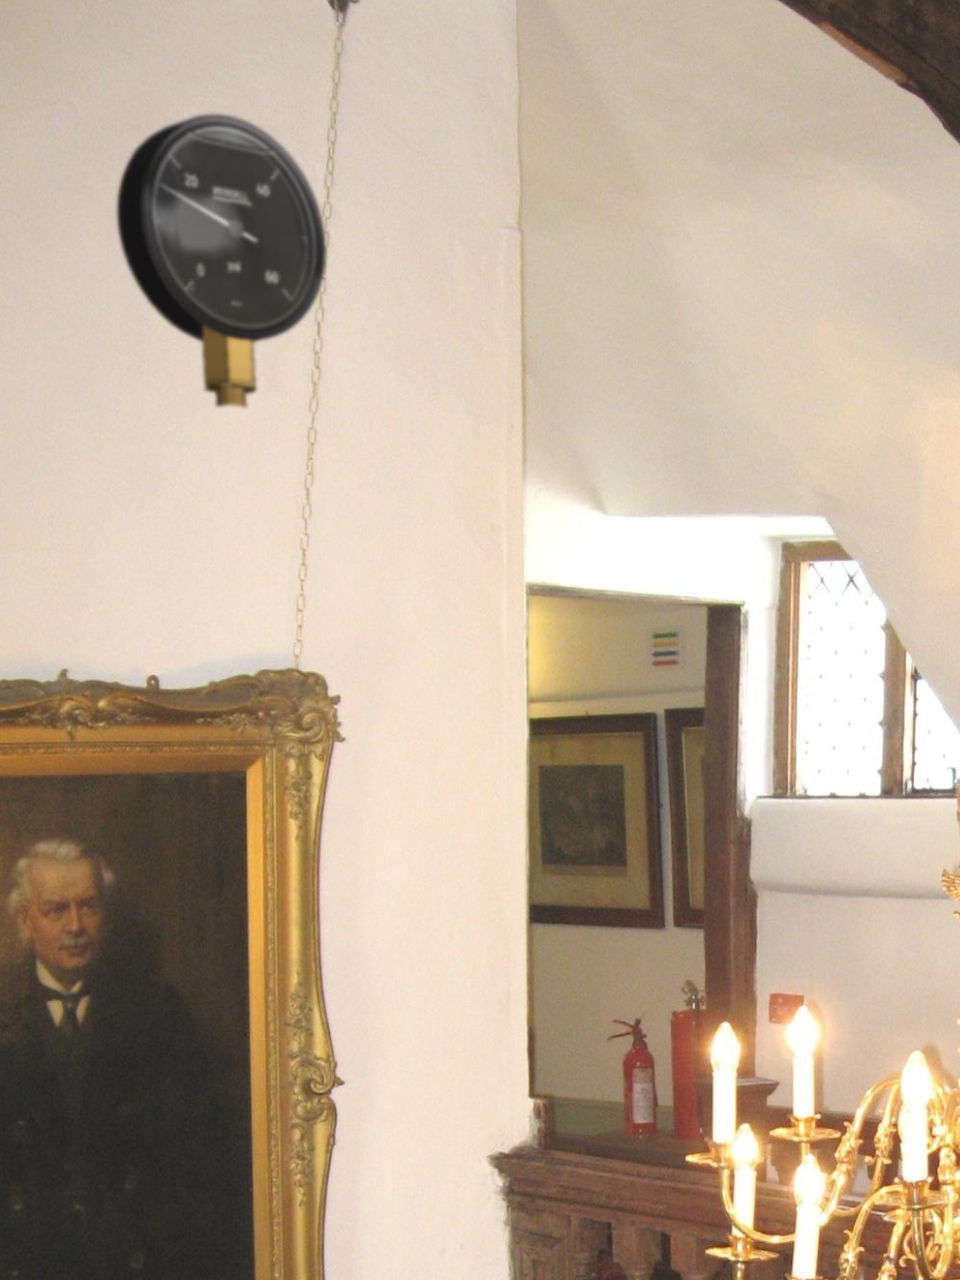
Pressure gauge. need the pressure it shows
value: 15 psi
